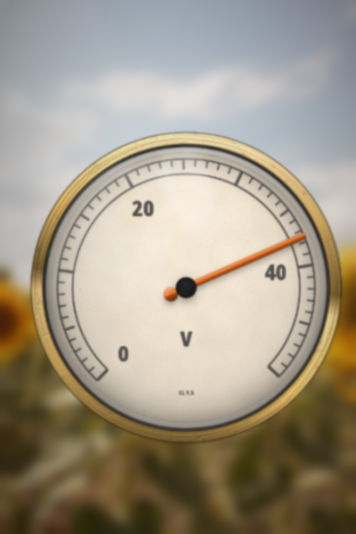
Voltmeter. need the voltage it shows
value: 37.5 V
